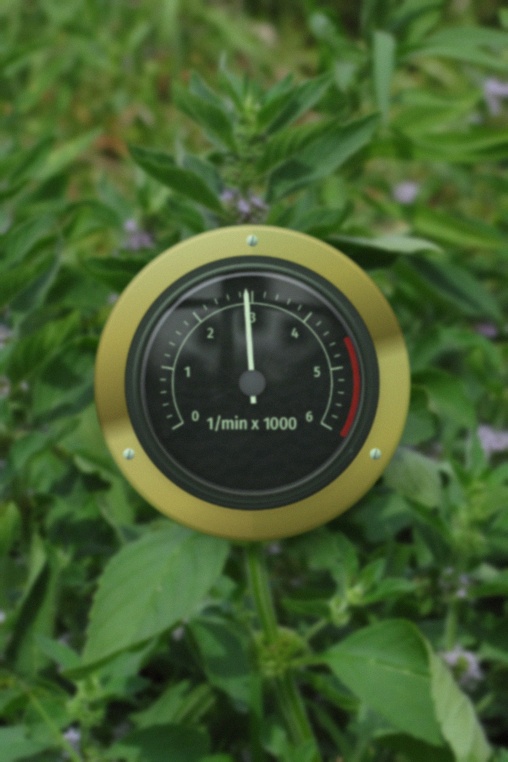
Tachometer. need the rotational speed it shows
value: 2900 rpm
